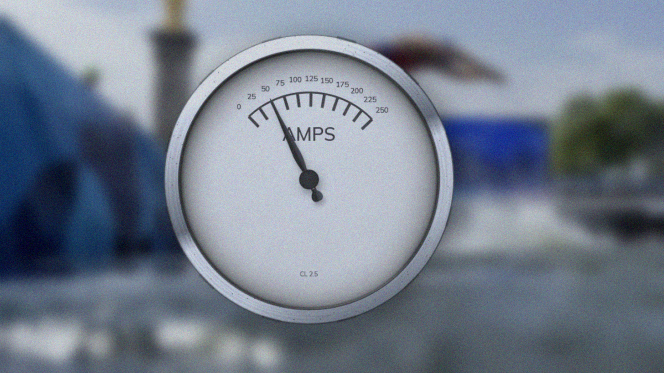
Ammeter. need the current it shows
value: 50 A
